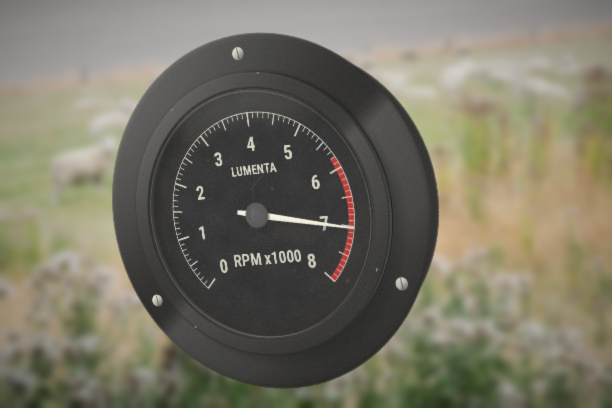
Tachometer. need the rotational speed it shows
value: 7000 rpm
